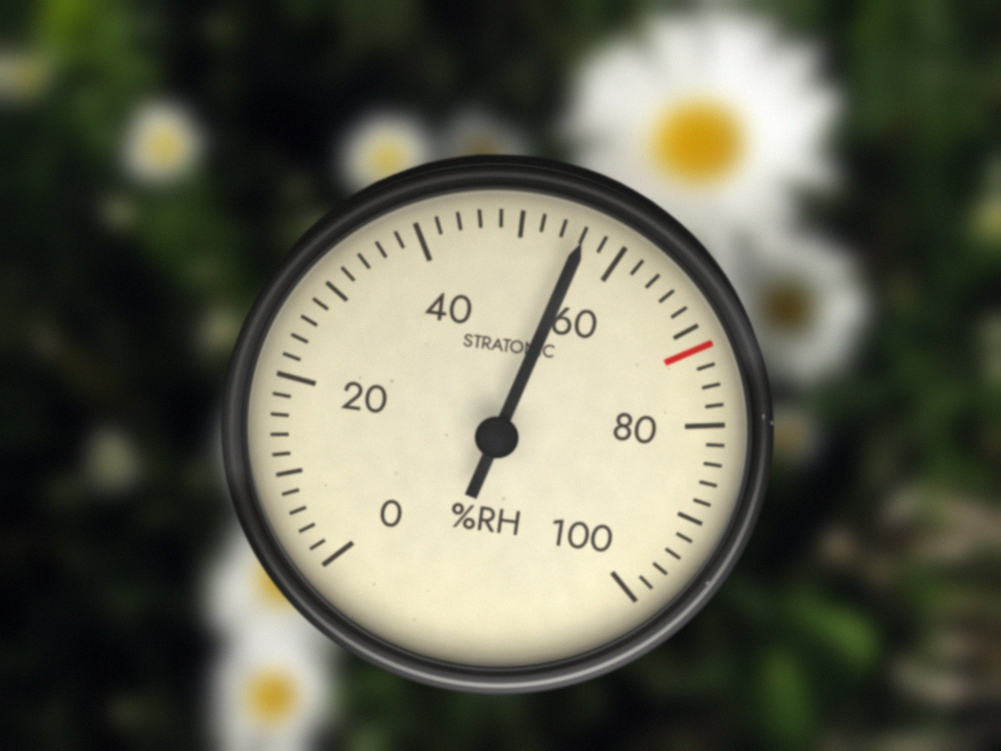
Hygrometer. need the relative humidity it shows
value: 56 %
